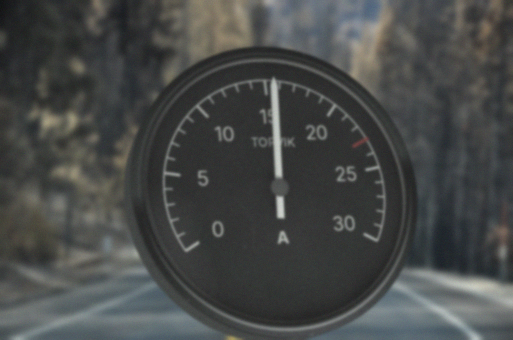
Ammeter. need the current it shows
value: 15.5 A
